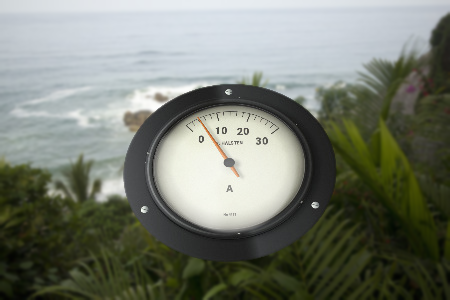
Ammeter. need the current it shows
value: 4 A
